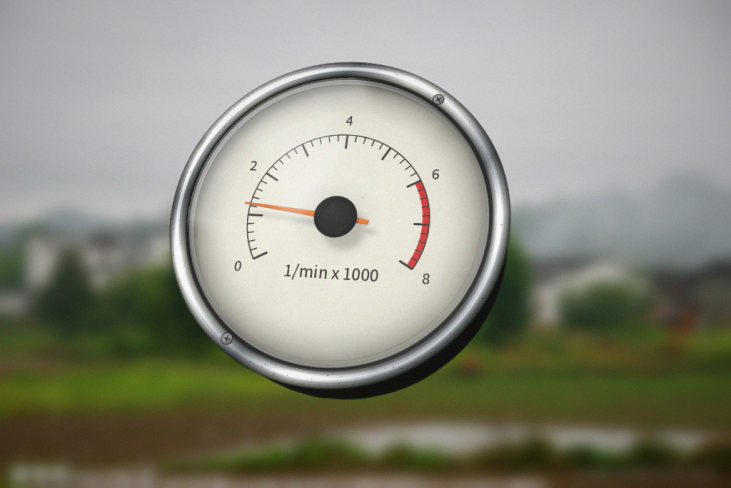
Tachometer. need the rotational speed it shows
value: 1200 rpm
